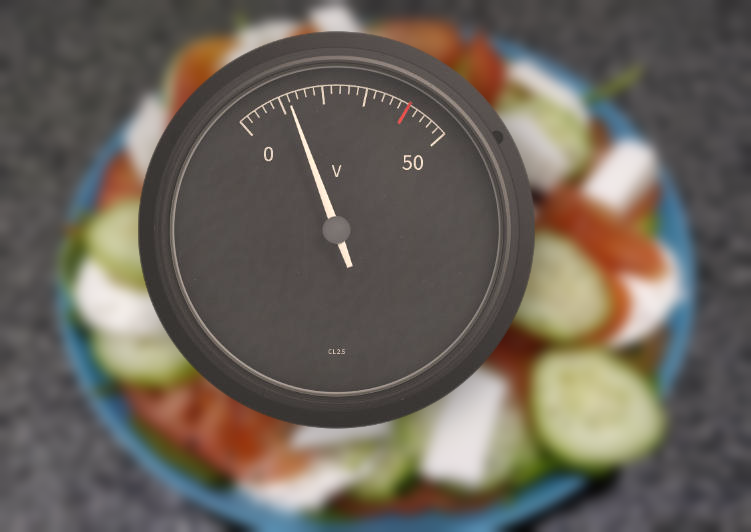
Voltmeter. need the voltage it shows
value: 12 V
